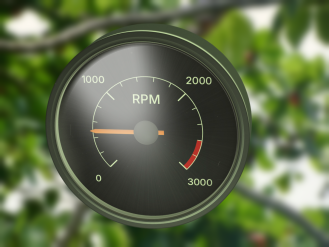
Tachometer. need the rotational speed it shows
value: 500 rpm
